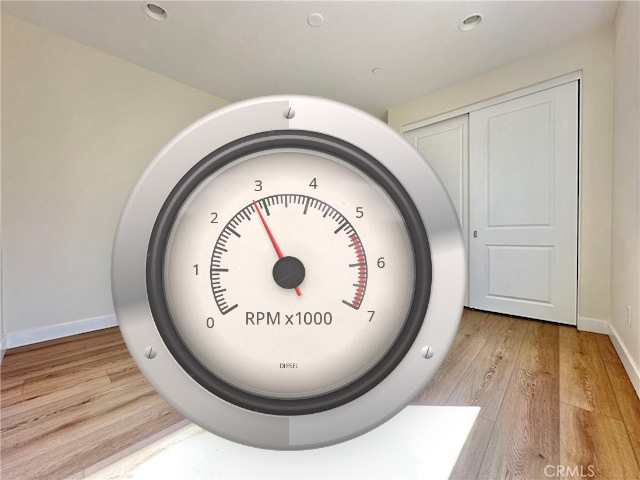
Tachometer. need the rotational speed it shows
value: 2800 rpm
